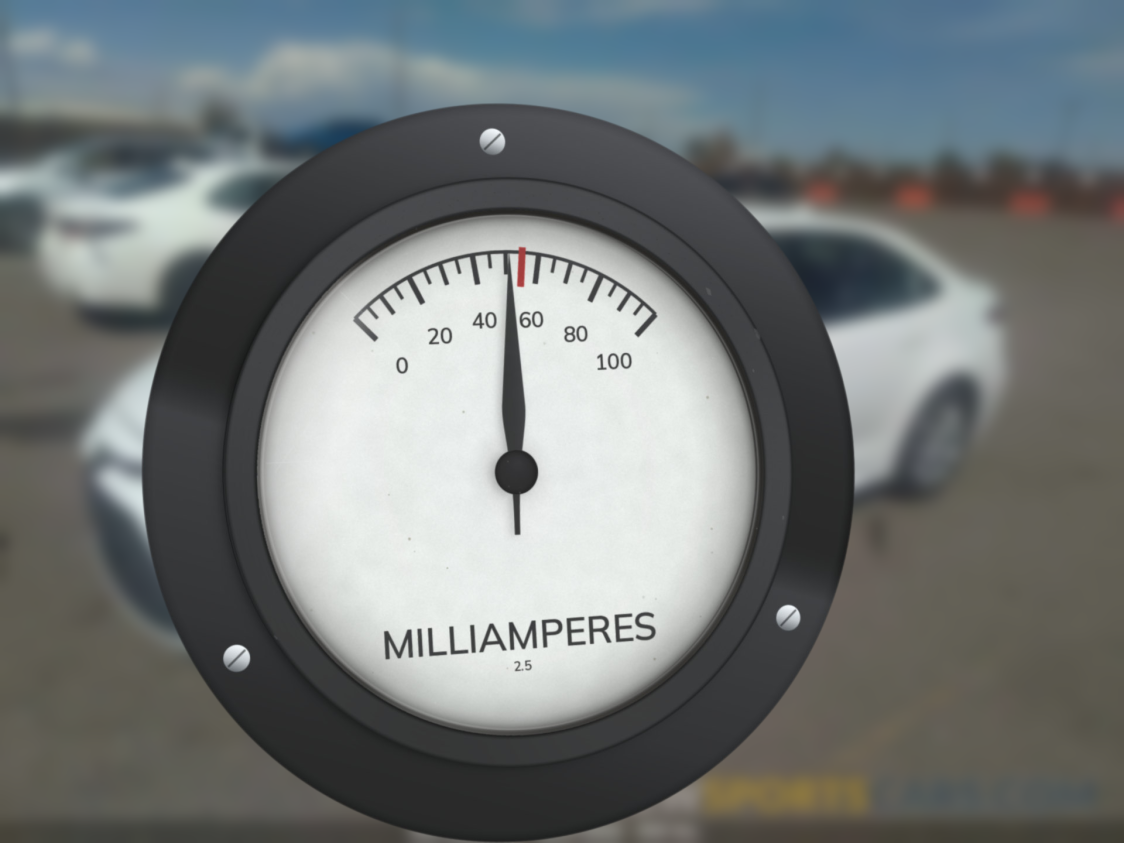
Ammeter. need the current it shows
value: 50 mA
